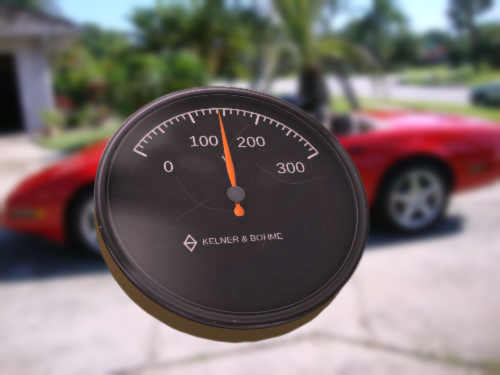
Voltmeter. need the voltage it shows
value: 140 V
